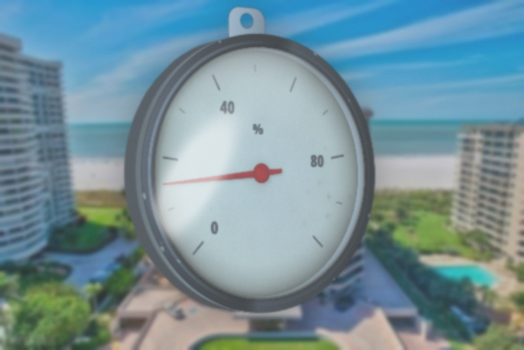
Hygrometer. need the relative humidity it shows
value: 15 %
